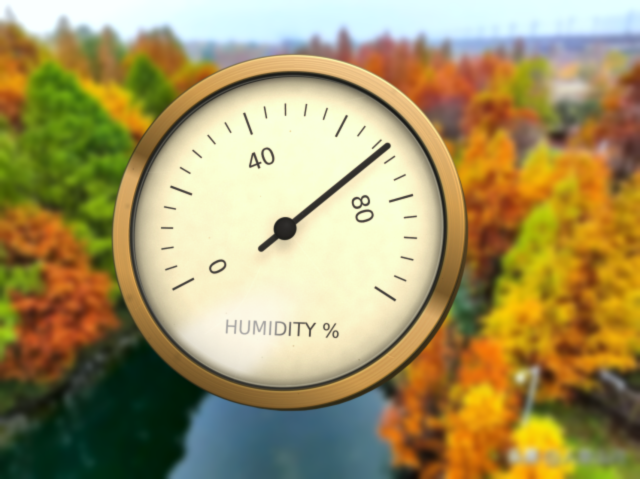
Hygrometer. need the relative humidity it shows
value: 70 %
